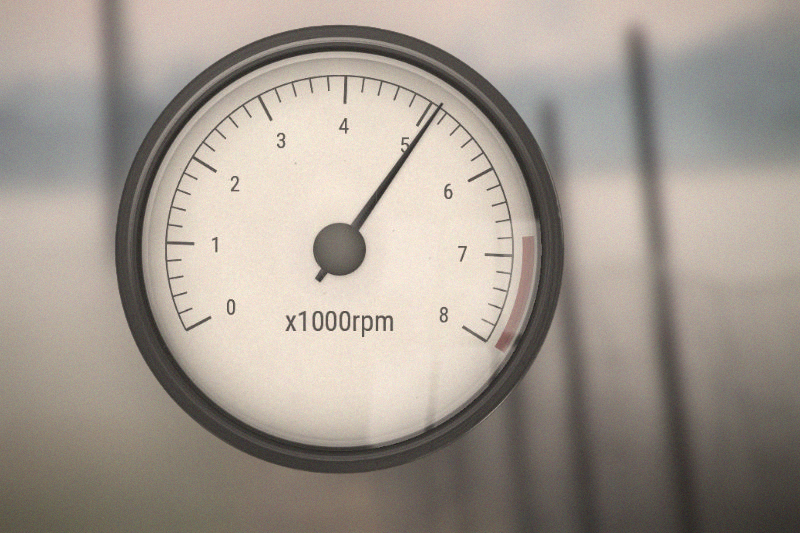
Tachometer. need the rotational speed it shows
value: 5100 rpm
